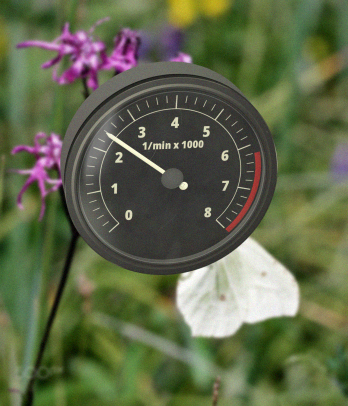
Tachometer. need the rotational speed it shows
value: 2400 rpm
